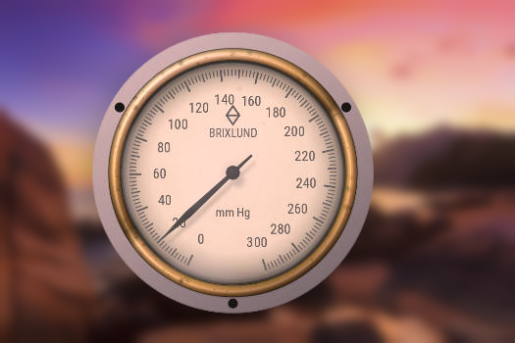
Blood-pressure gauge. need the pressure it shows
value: 20 mmHg
